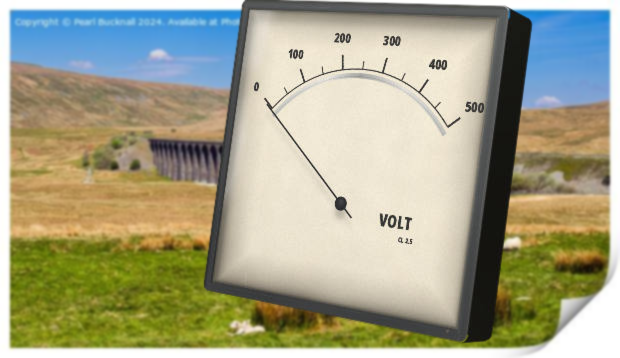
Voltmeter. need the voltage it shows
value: 0 V
